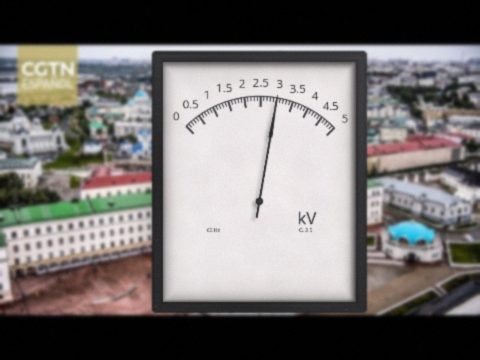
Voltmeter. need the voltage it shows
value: 3 kV
